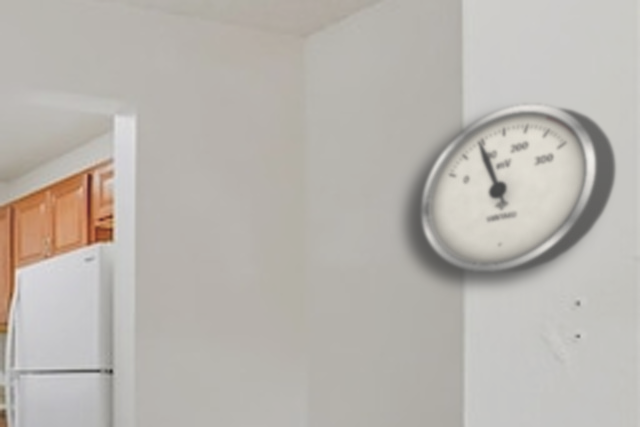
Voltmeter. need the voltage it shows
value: 100 mV
